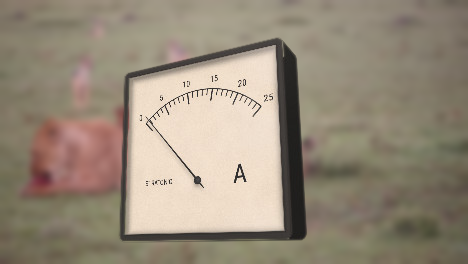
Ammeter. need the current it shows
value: 1 A
